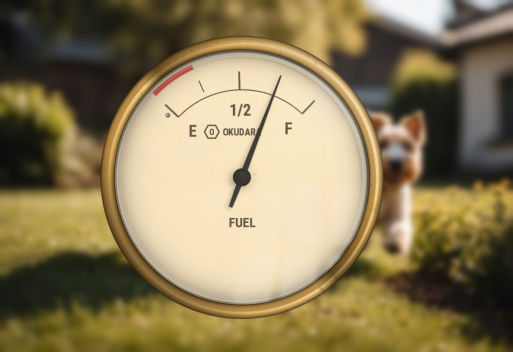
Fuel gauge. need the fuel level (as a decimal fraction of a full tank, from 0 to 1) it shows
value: 0.75
